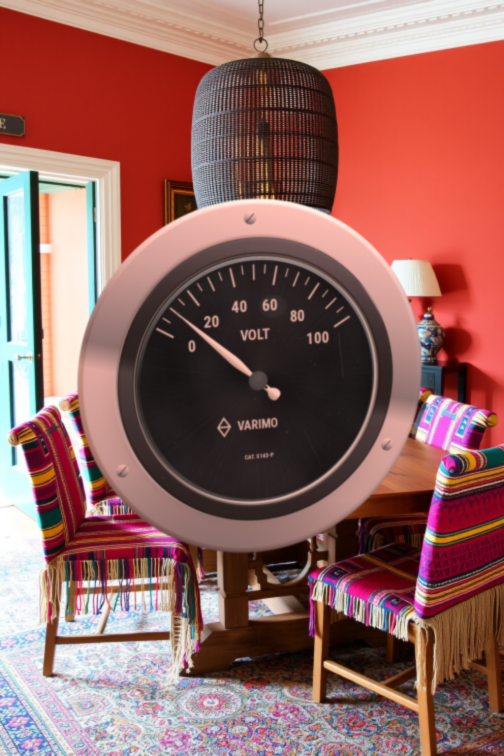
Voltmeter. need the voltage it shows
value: 10 V
